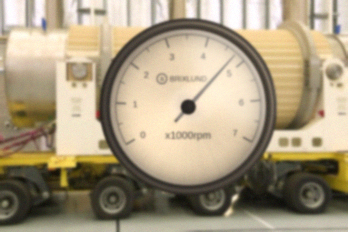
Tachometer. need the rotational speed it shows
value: 4750 rpm
